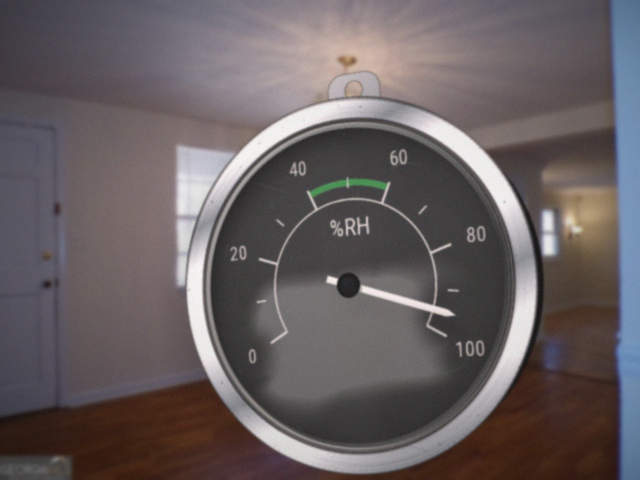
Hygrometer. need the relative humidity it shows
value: 95 %
